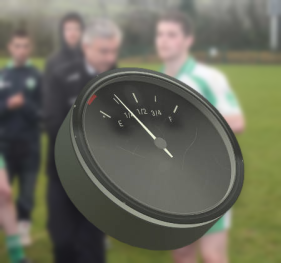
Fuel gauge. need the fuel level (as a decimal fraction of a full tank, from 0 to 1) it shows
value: 0.25
